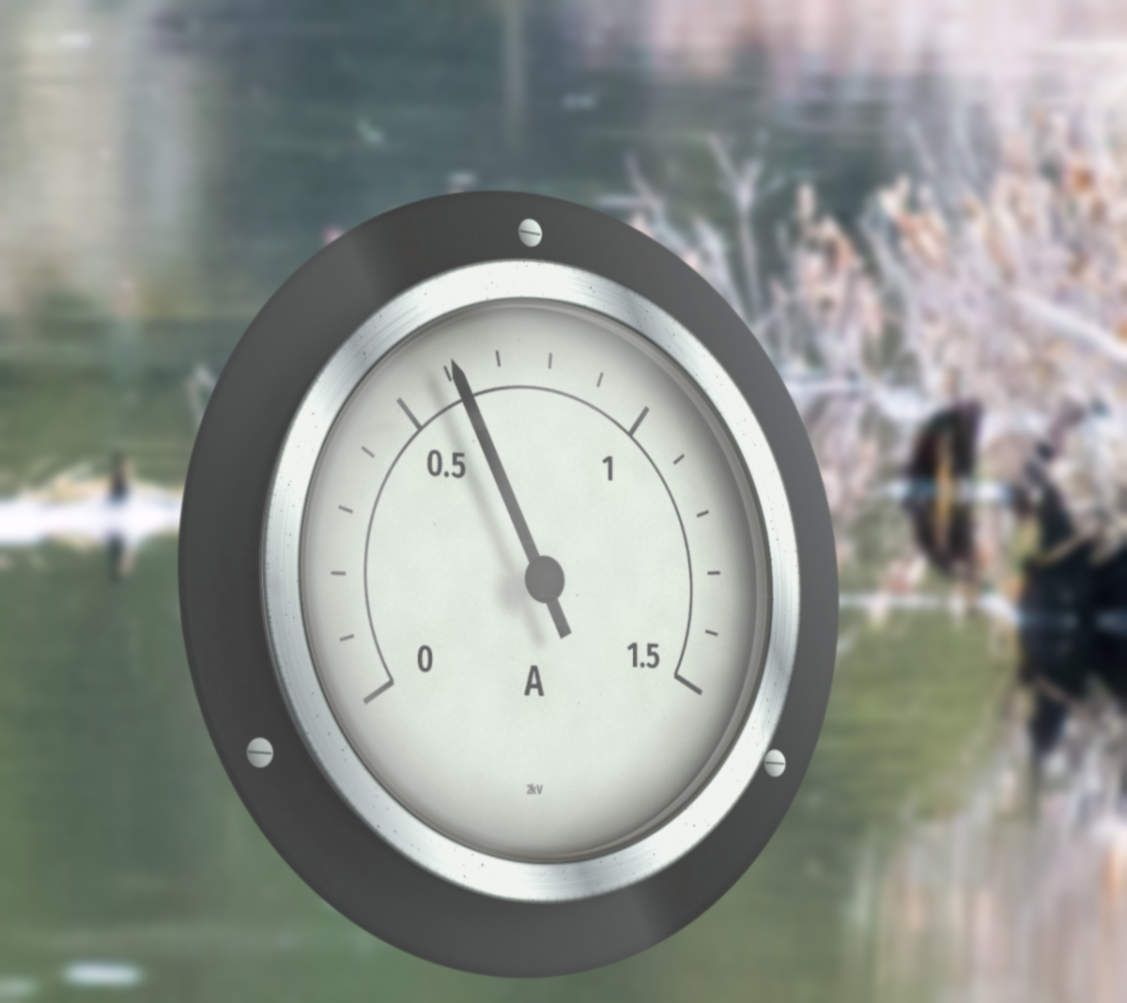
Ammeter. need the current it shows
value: 0.6 A
